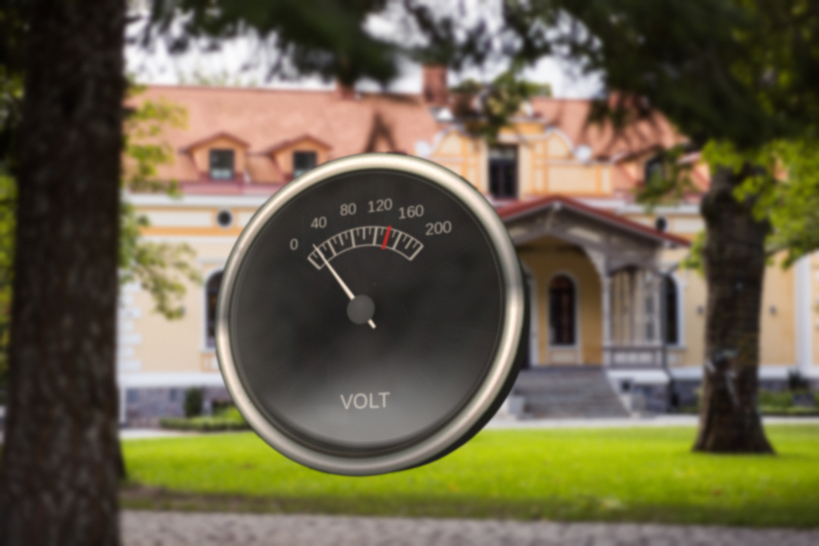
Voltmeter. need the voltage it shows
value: 20 V
